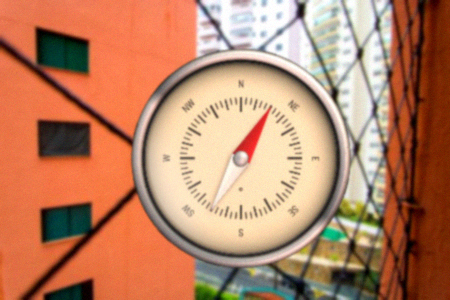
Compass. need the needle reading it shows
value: 30 °
